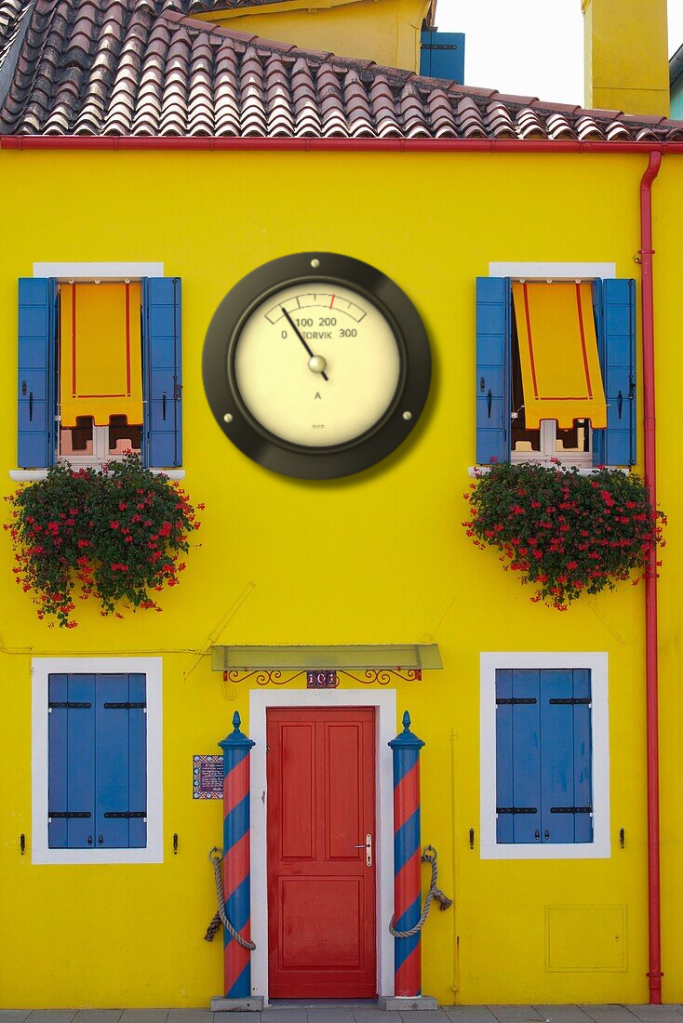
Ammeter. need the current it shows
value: 50 A
